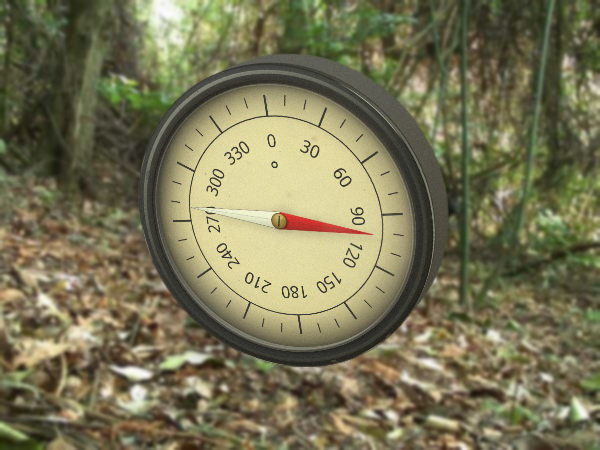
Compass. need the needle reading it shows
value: 100 °
